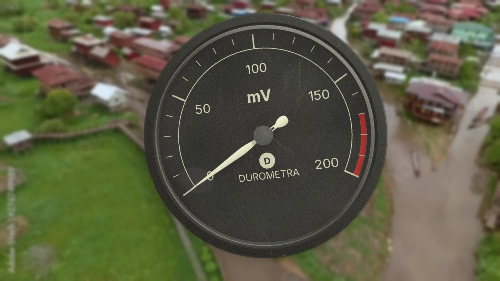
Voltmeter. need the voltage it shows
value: 0 mV
